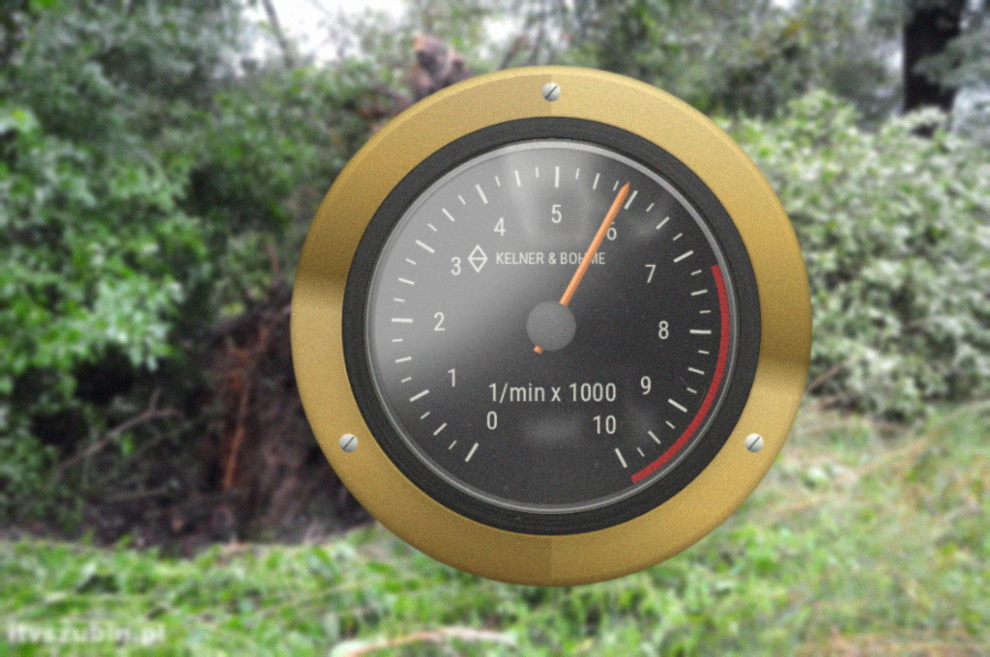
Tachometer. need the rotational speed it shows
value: 5875 rpm
